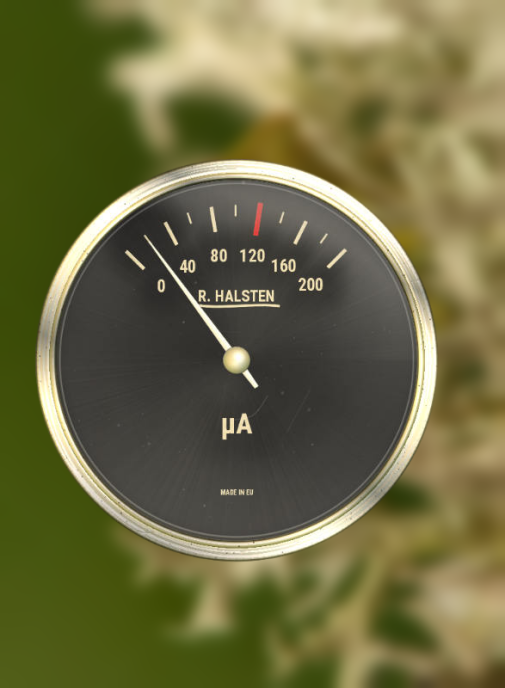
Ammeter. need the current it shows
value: 20 µA
